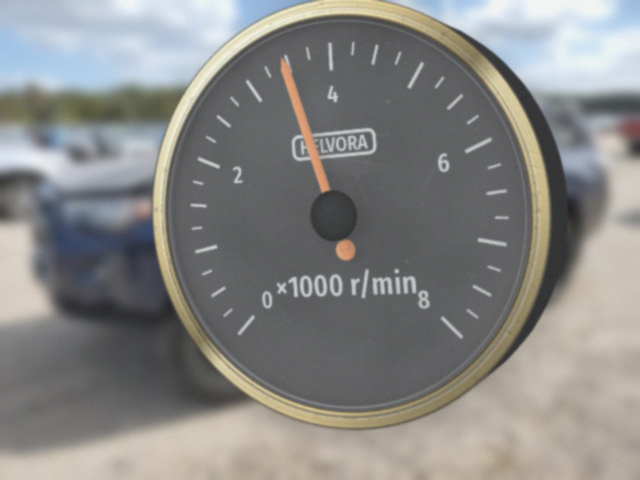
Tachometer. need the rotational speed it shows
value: 3500 rpm
